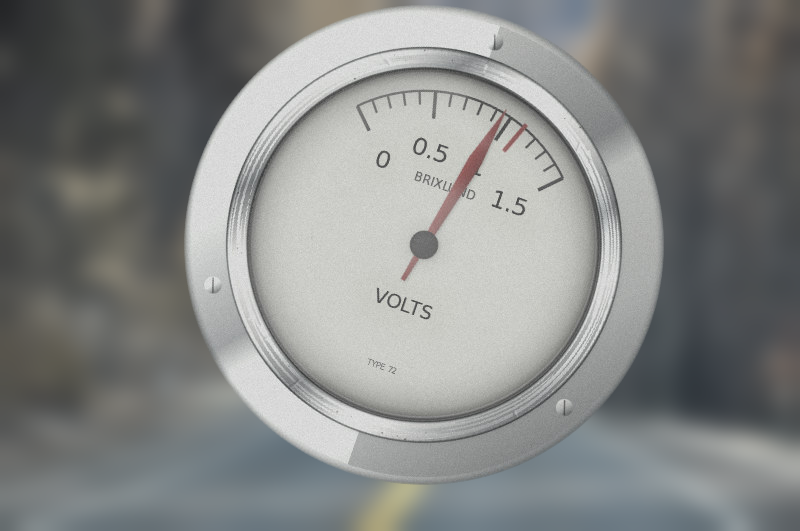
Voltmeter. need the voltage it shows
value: 0.95 V
